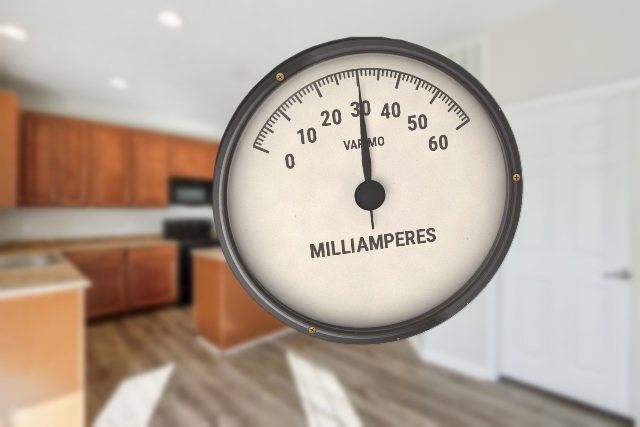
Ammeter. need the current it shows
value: 30 mA
